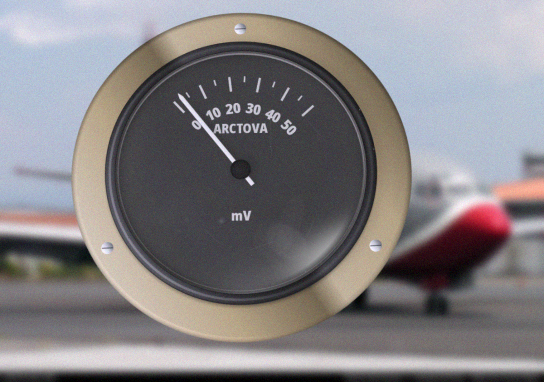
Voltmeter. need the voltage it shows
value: 2.5 mV
